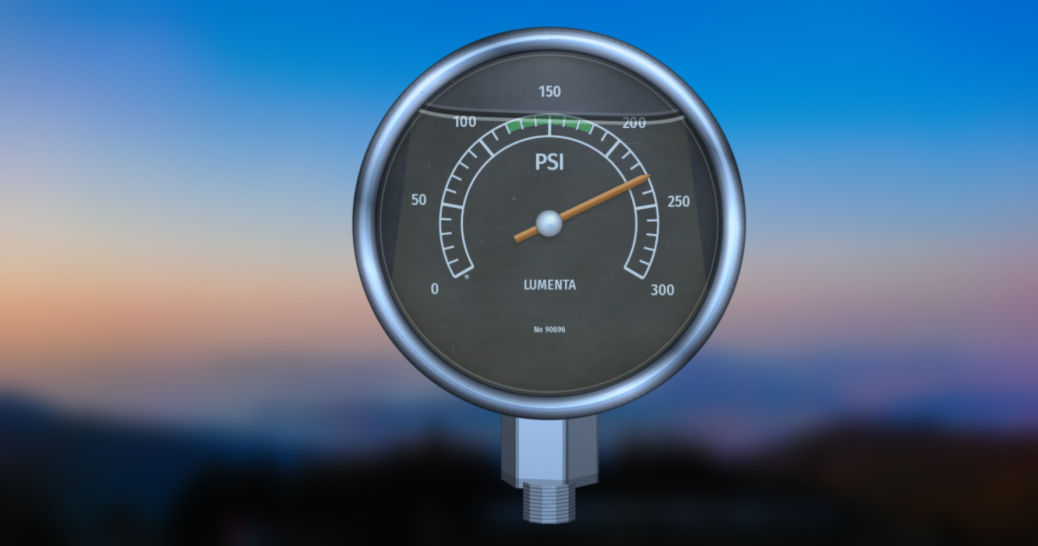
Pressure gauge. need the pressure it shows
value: 230 psi
